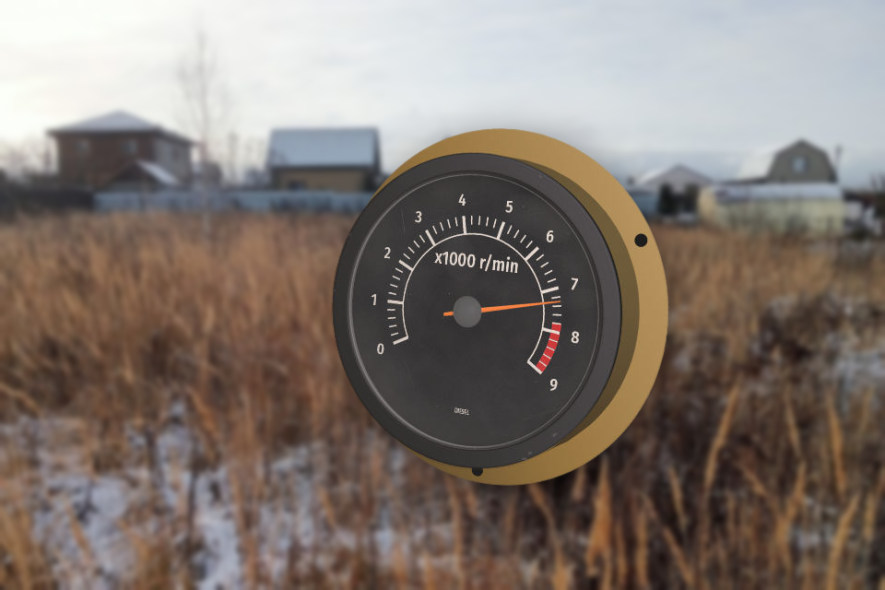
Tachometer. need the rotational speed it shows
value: 7300 rpm
